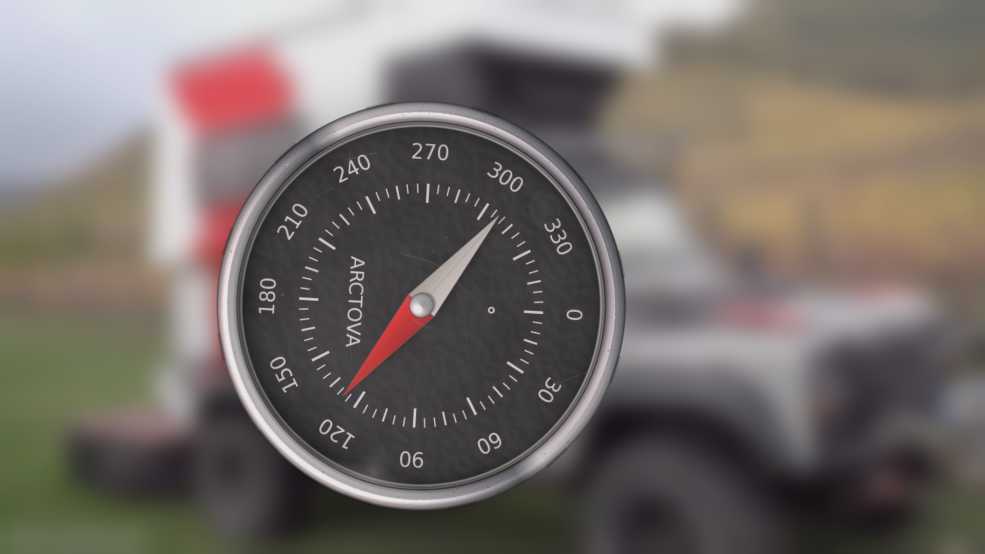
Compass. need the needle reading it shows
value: 127.5 °
